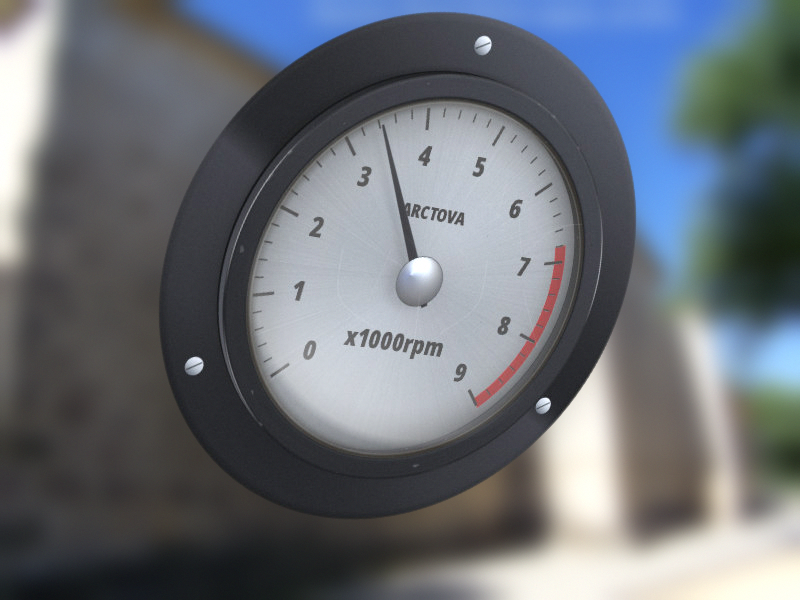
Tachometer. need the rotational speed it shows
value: 3400 rpm
